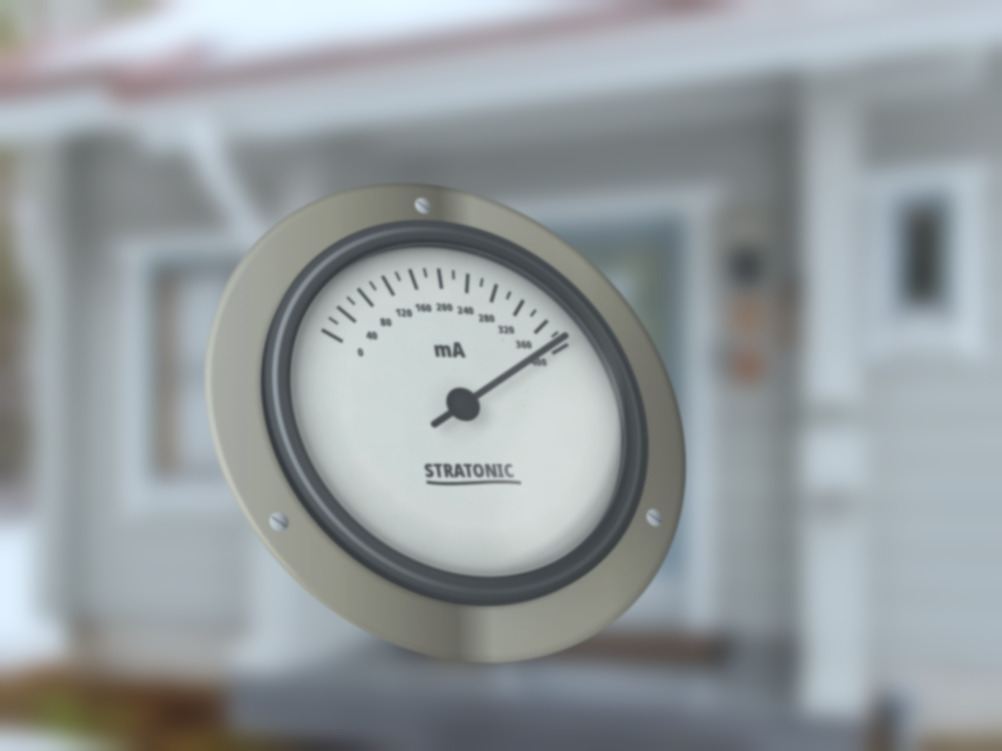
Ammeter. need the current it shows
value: 390 mA
